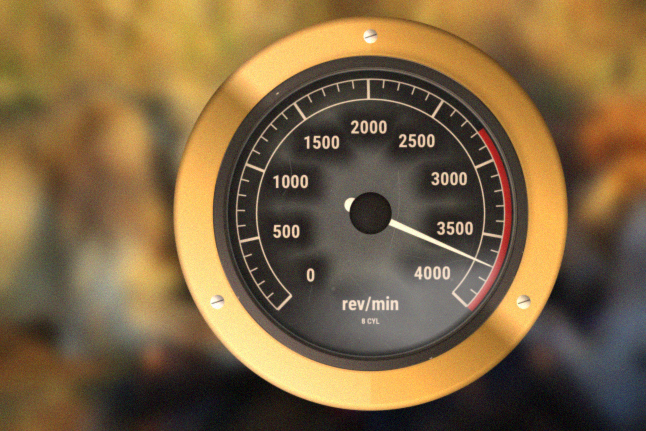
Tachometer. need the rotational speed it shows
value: 3700 rpm
